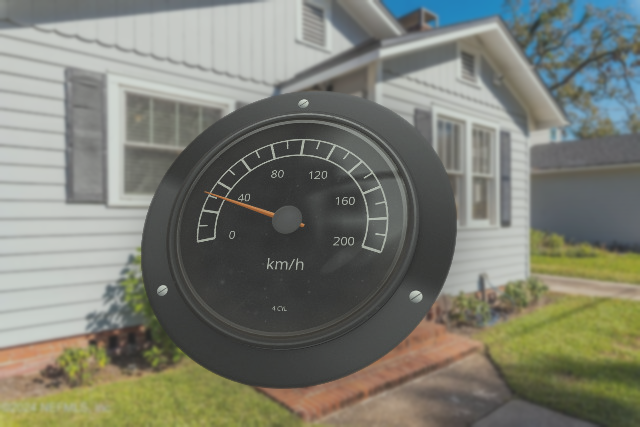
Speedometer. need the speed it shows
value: 30 km/h
